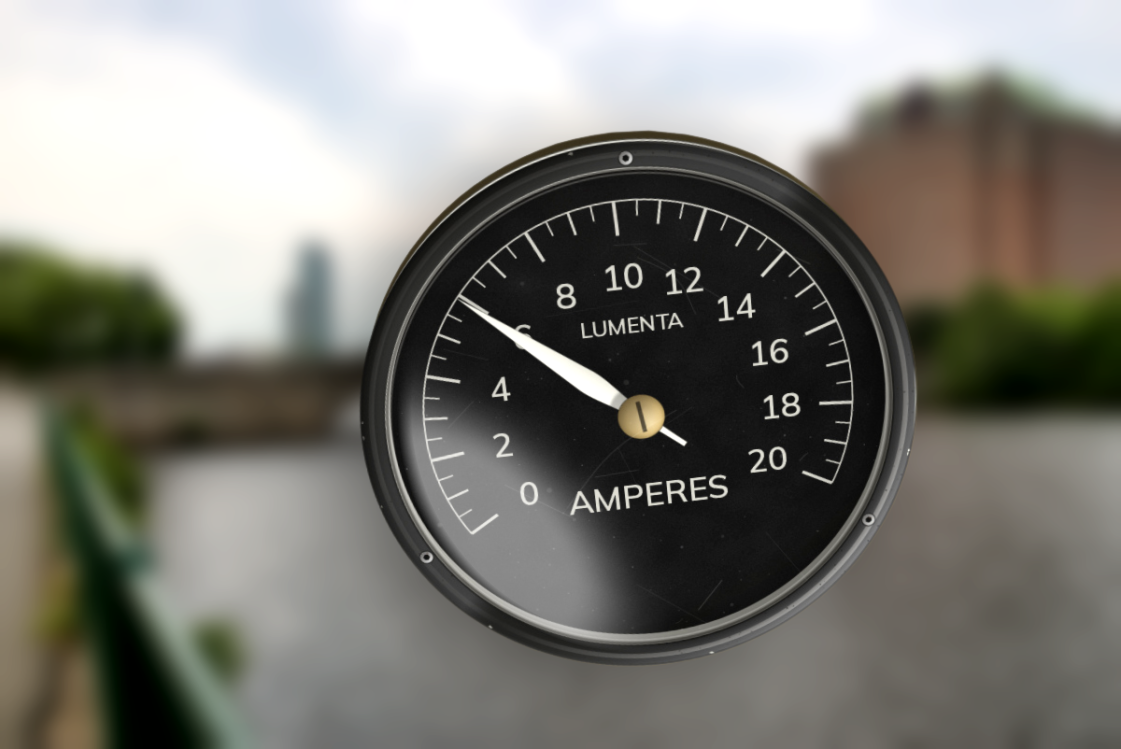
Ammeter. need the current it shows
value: 6 A
